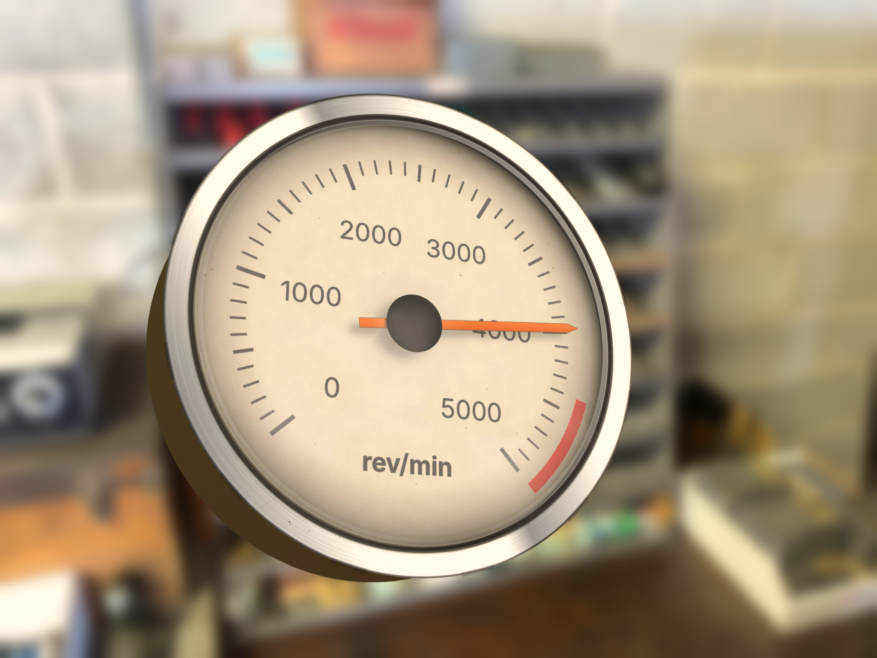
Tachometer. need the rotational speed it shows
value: 4000 rpm
